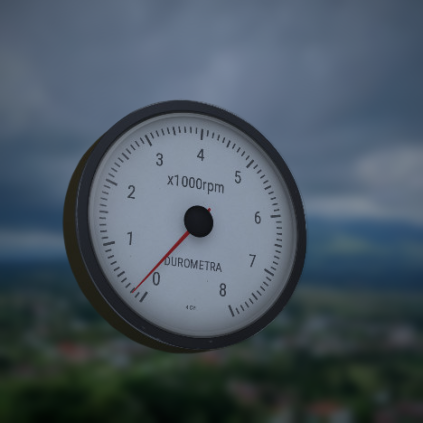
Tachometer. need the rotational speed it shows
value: 200 rpm
